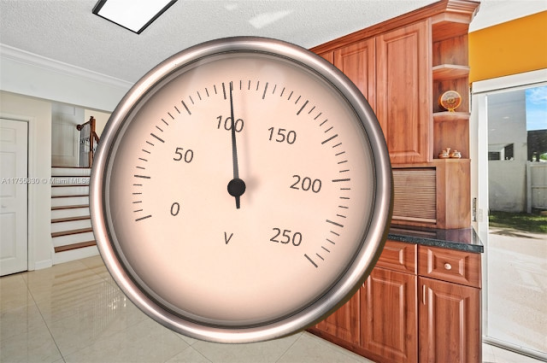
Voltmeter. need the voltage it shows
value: 105 V
